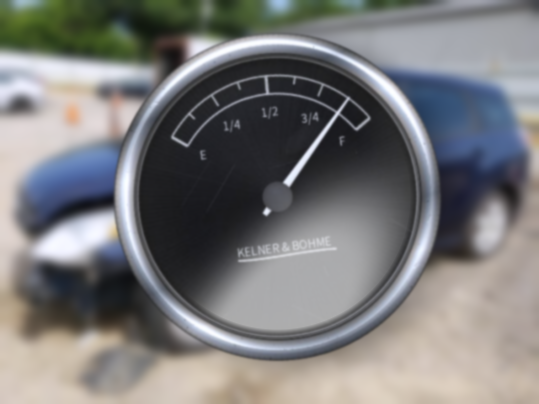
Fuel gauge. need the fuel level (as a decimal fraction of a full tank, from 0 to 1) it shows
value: 0.875
